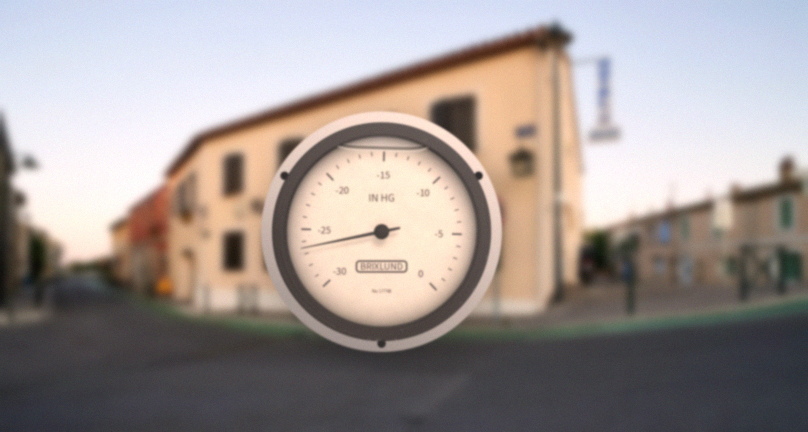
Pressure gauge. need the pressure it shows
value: -26.5 inHg
